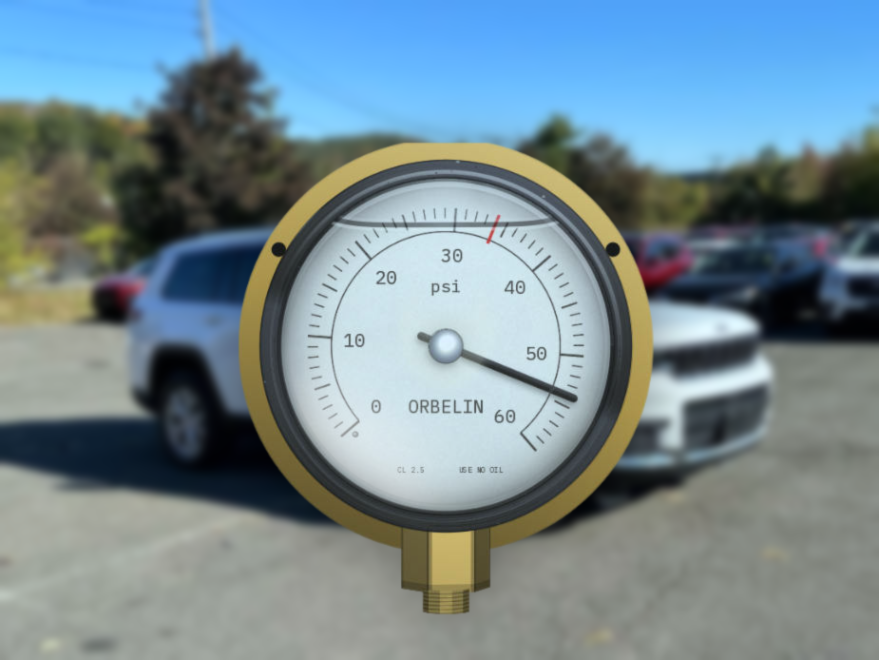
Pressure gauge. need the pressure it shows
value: 54 psi
